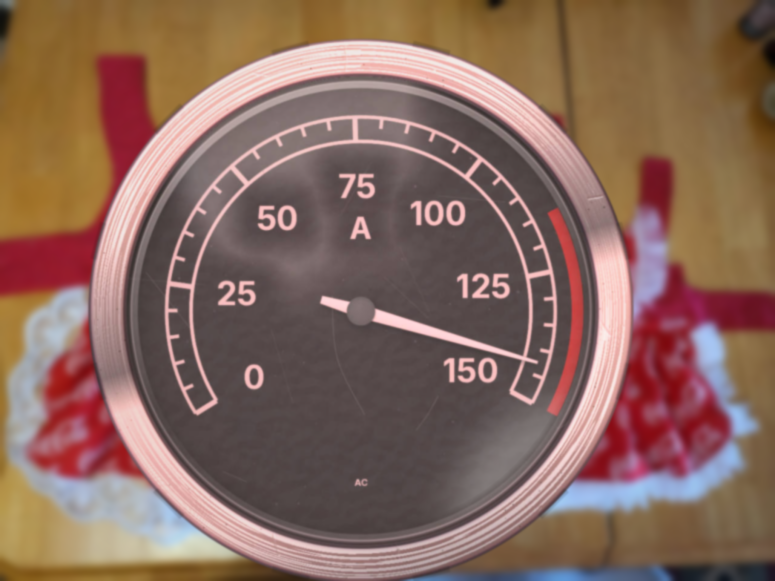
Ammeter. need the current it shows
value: 142.5 A
